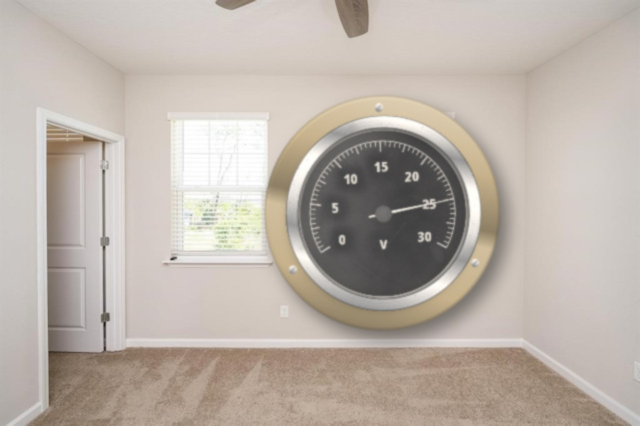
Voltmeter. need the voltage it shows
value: 25 V
